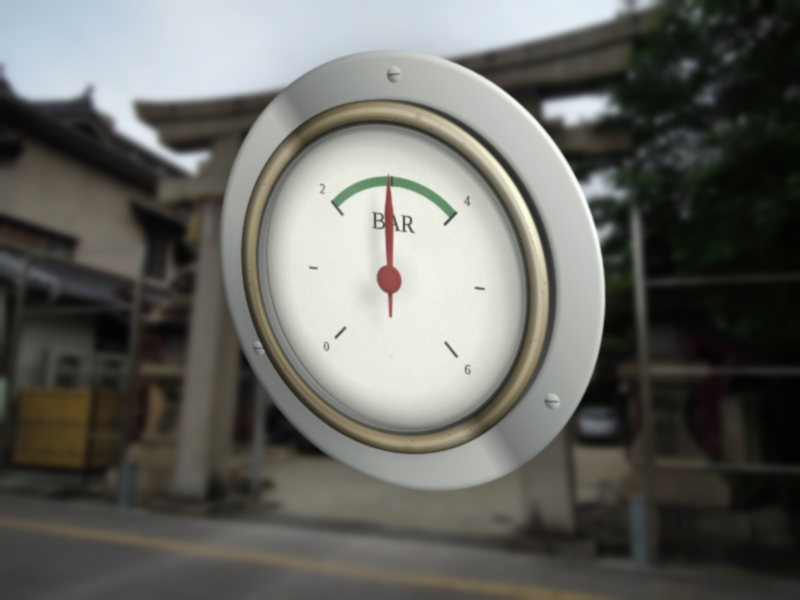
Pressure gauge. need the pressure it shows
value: 3 bar
